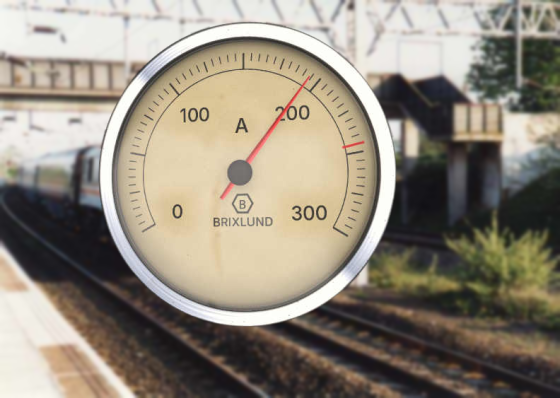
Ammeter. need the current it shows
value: 195 A
